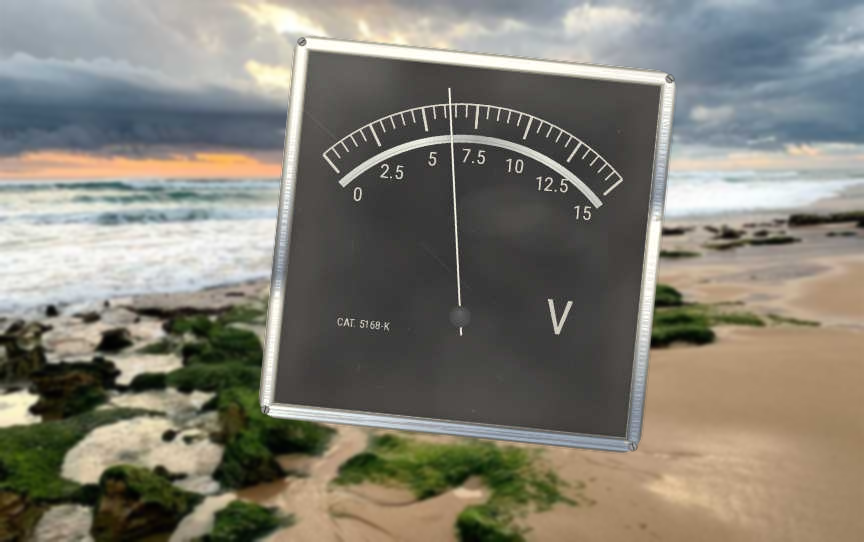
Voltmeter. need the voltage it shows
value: 6.25 V
